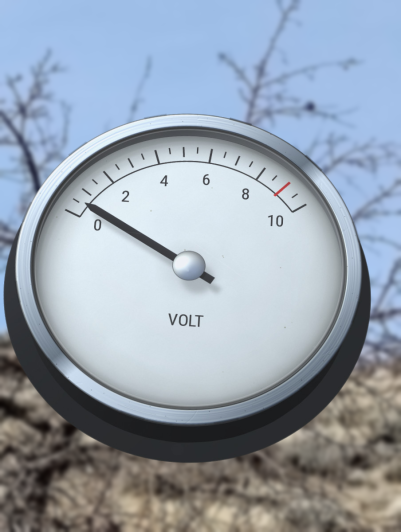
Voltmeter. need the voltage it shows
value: 0.5 V
